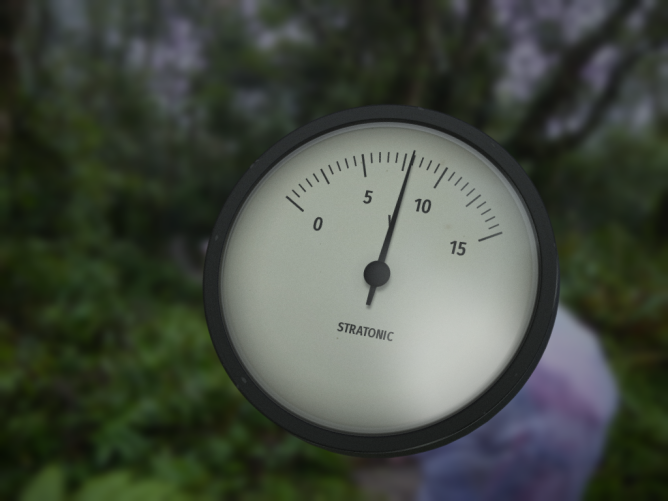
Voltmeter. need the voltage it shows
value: 8 V
